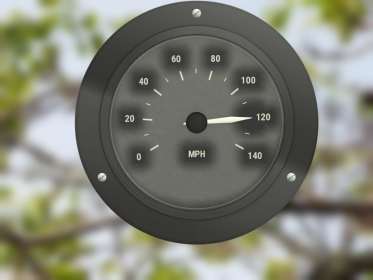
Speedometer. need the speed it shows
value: 120 mph
